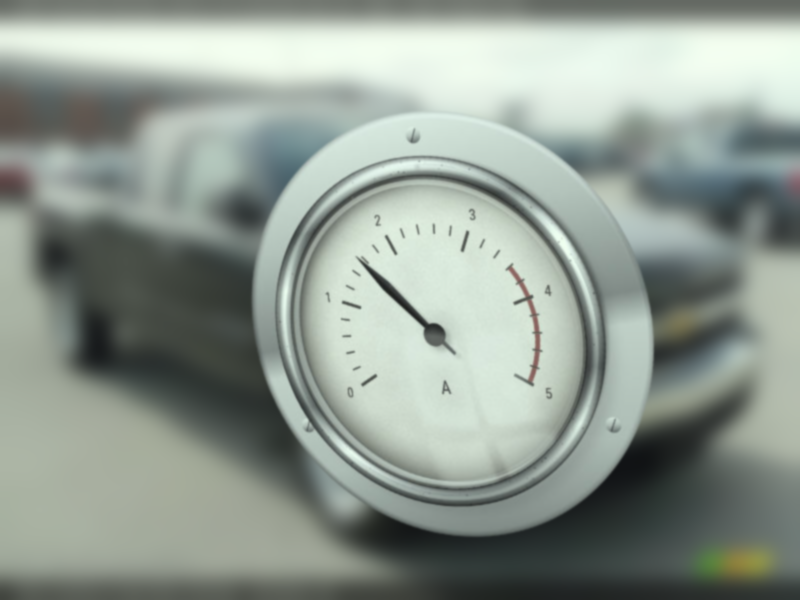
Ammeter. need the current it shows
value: 1.6 A
